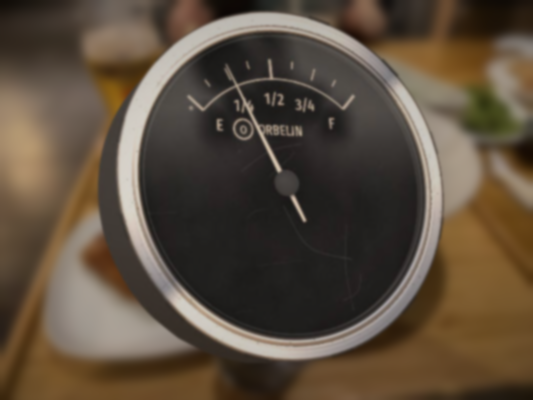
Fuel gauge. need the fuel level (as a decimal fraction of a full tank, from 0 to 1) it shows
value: 0.25
